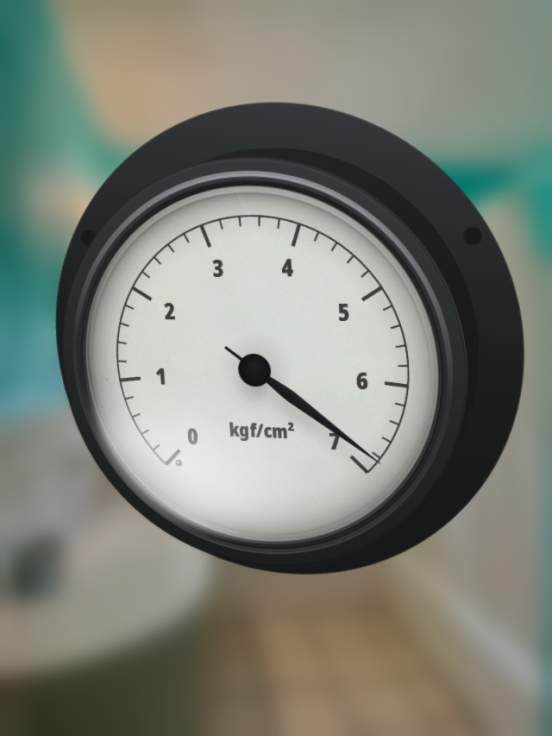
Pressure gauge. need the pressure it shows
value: 6.8 kg/cm²
